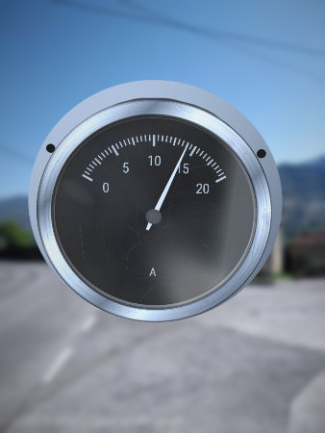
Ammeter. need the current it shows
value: 14 A
